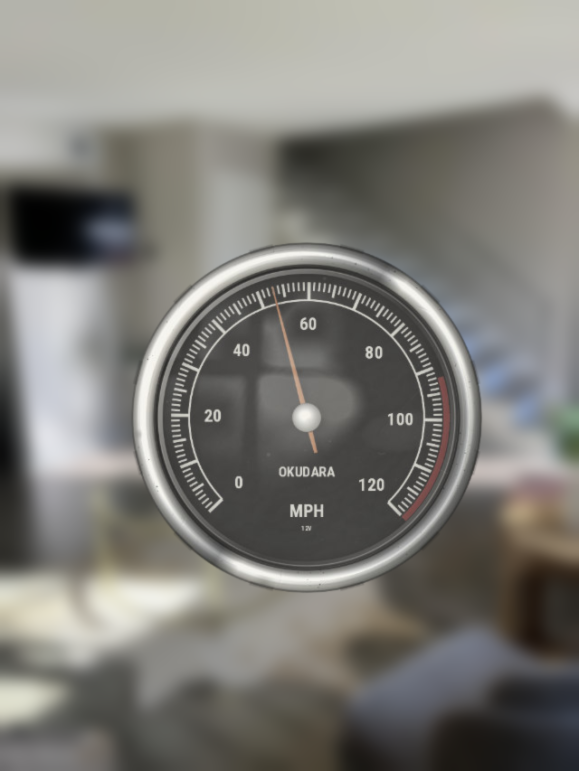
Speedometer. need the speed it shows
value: 53 mph
